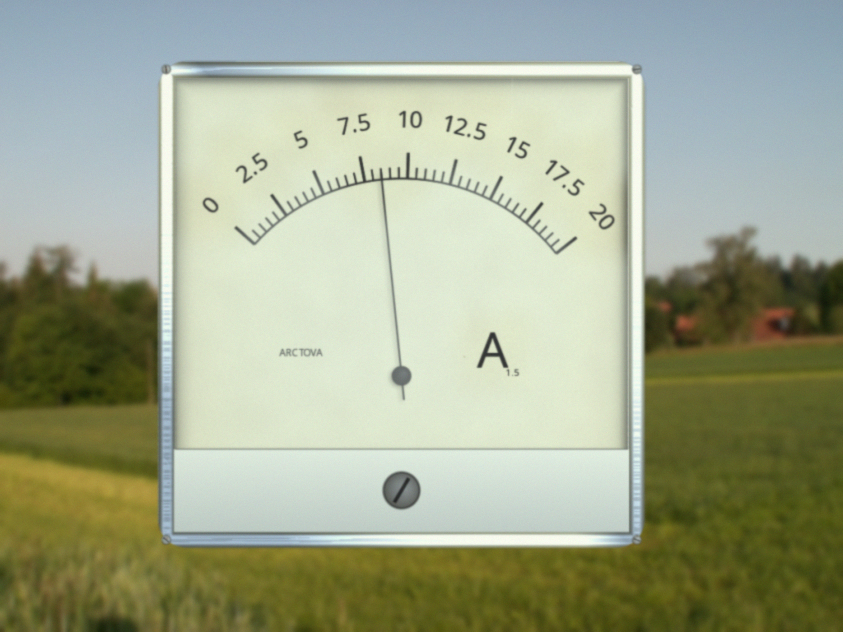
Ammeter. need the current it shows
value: 8.5 A
